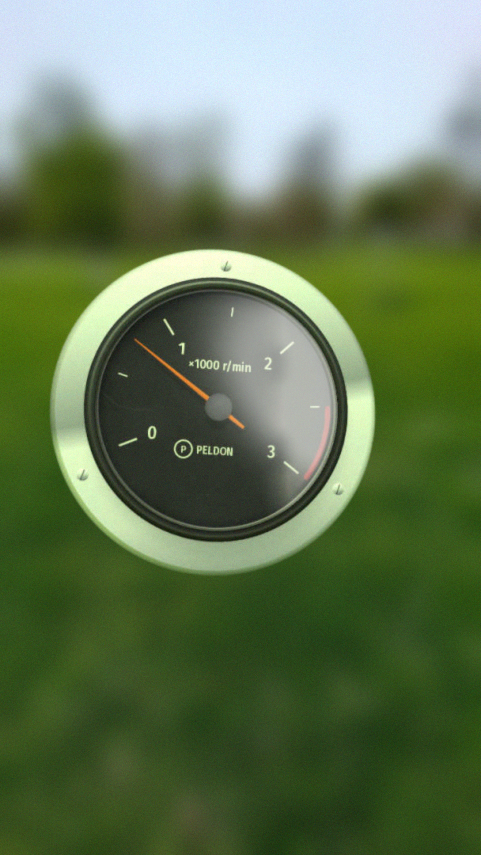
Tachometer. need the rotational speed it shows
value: 750 rpm
